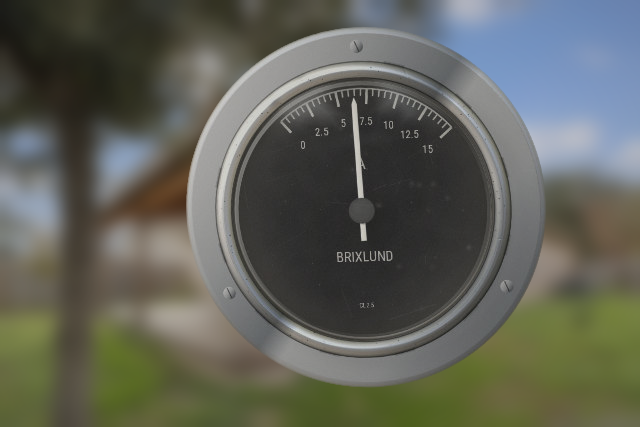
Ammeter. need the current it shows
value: 6.5 A
